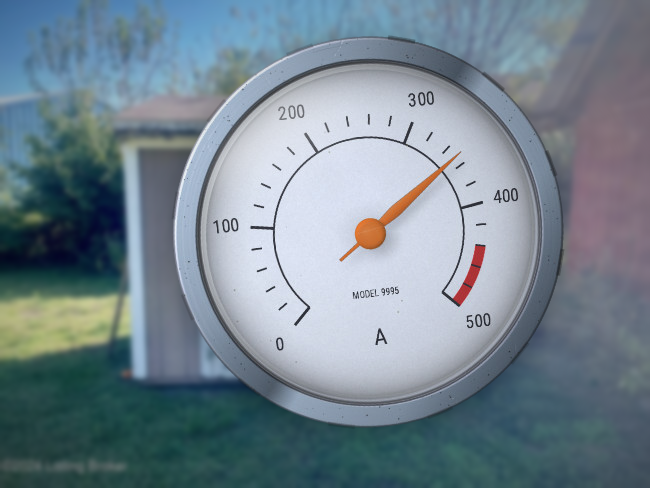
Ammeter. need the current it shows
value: 350 A
